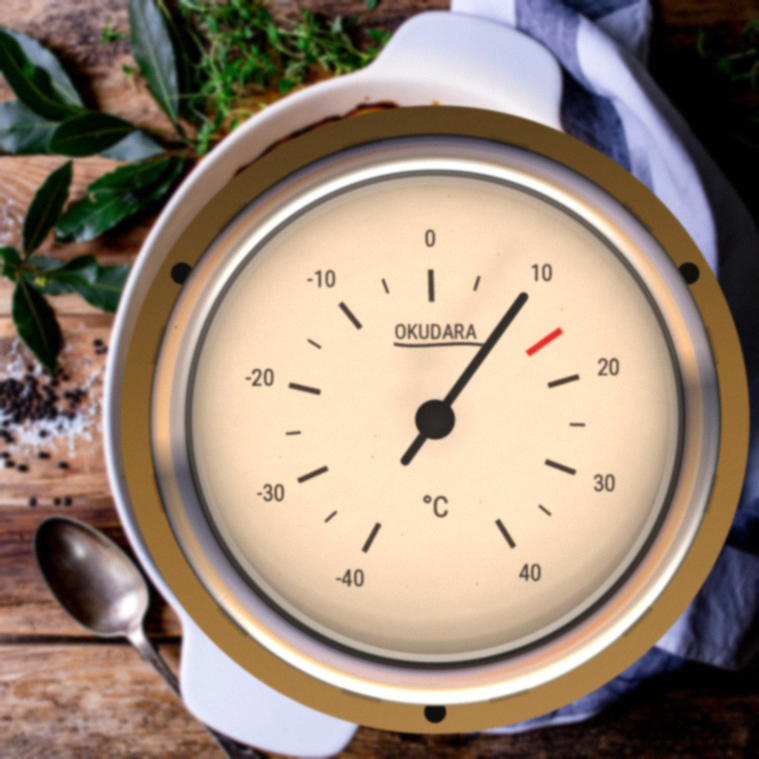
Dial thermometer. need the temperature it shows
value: 10 °C
